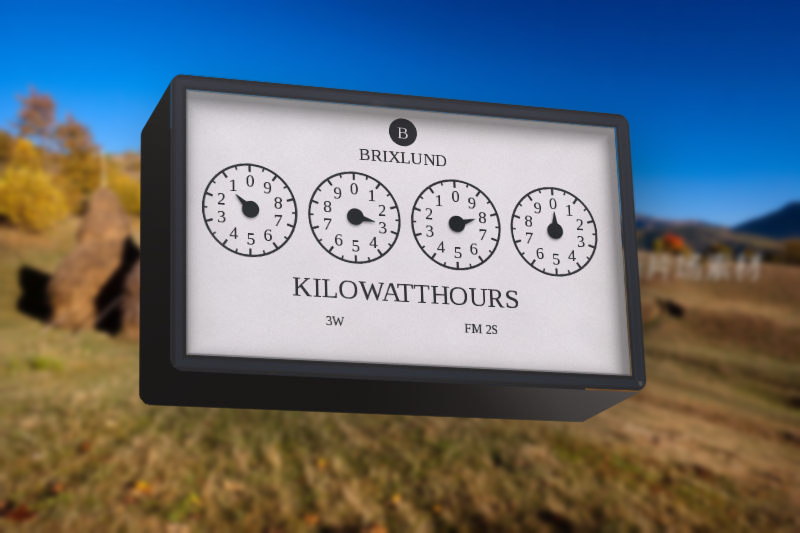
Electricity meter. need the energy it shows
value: 1280 kWh
